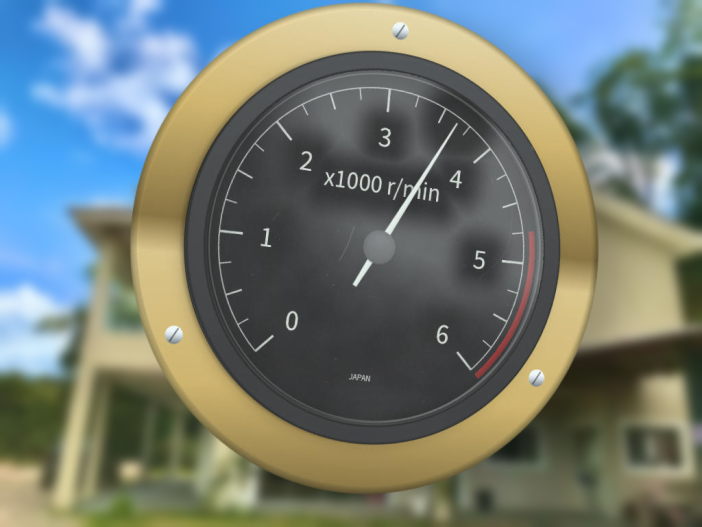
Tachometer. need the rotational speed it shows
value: 3625 rpm
